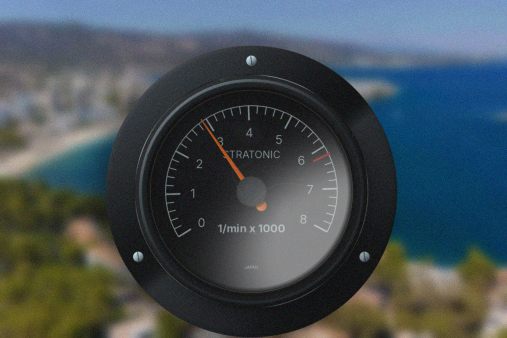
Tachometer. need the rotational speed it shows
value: 2900 rpm
